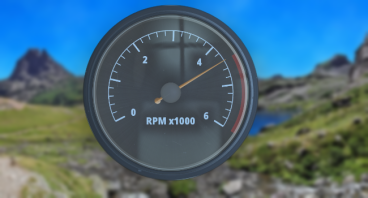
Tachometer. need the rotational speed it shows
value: 4400 rpm
